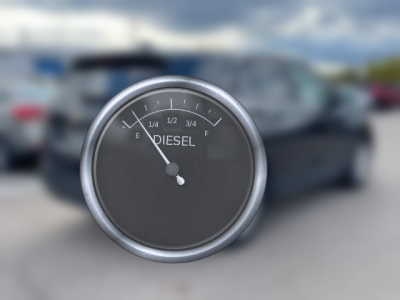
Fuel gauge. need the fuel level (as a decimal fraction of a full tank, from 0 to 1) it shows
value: 0.125
